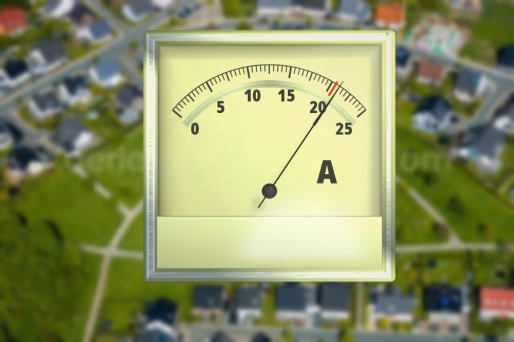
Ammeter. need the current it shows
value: 21 A
